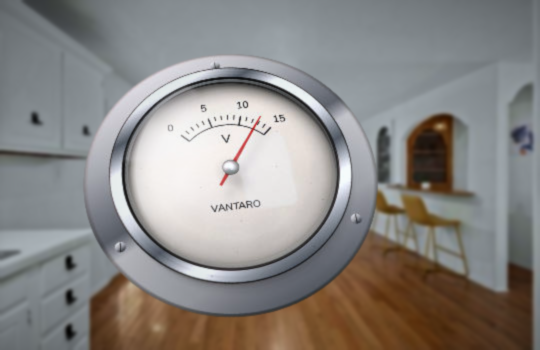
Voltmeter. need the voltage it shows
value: 13 V
